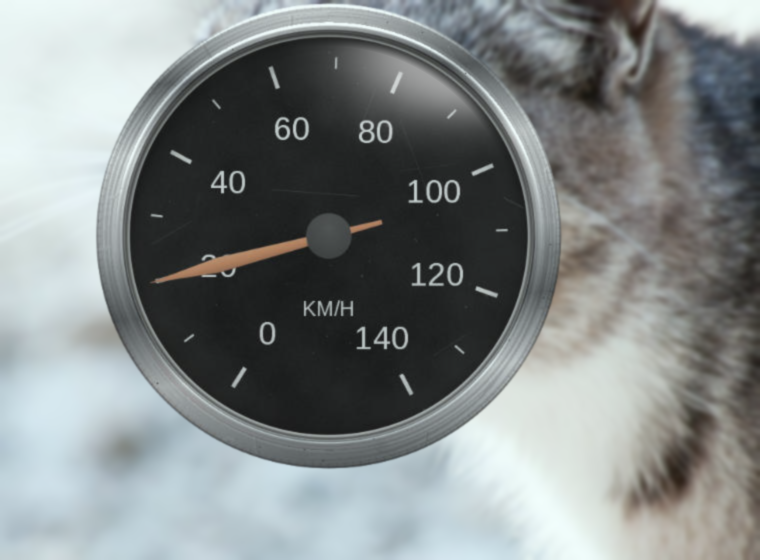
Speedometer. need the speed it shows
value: 20 km/h
